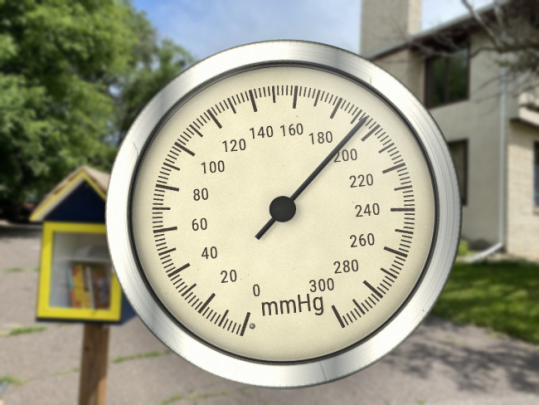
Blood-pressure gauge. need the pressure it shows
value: 194 mmHg
